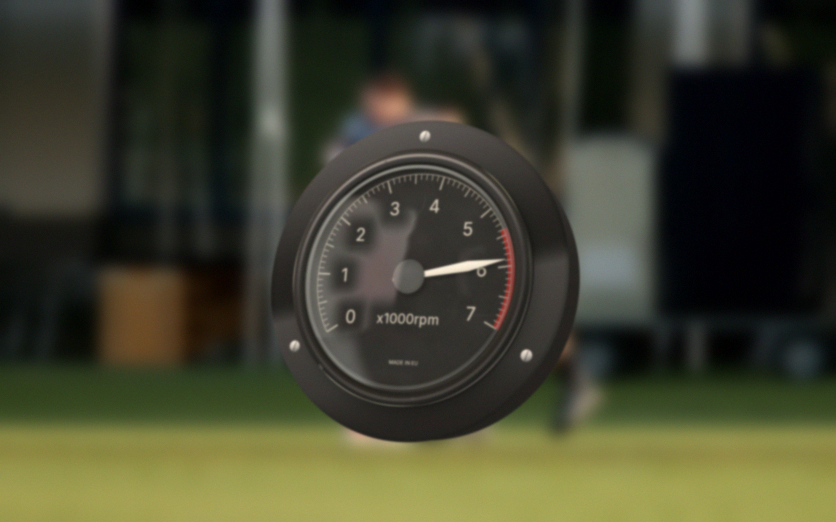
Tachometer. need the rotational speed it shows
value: 5900 rpm
